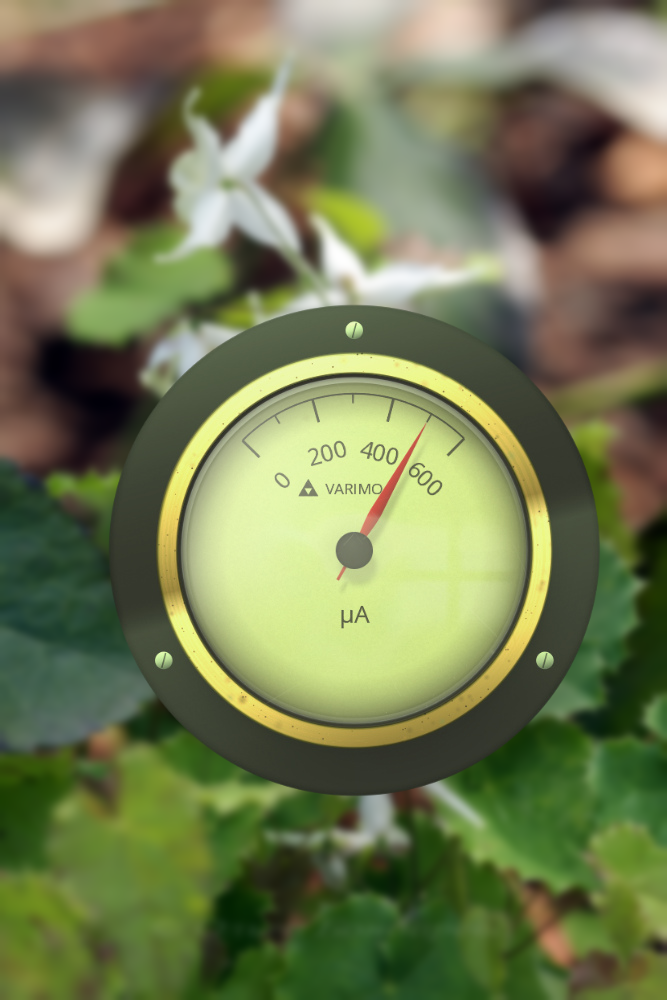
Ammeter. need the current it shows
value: 500 µA
